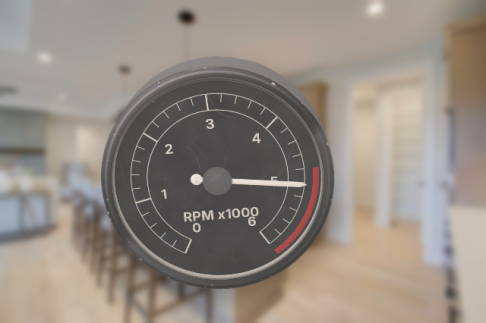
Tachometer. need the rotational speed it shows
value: 5000 rpm
